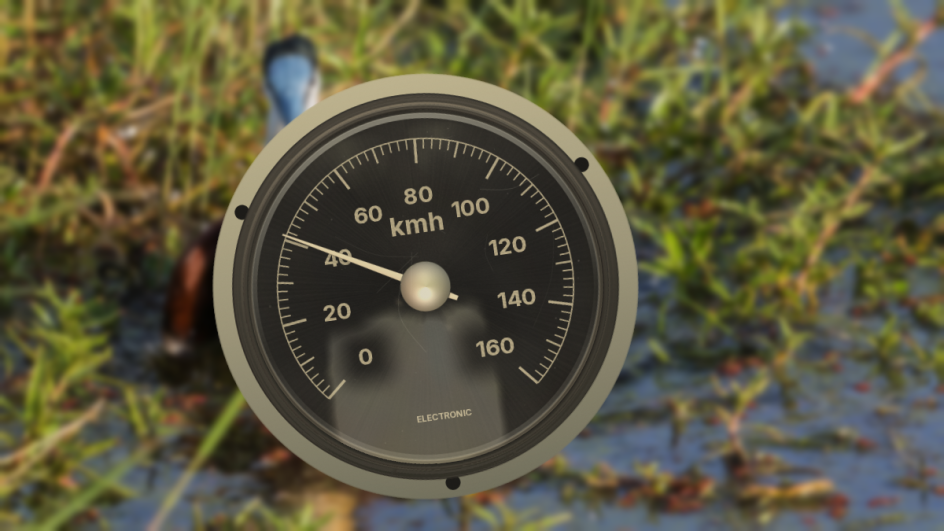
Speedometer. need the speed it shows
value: 41 km/h
